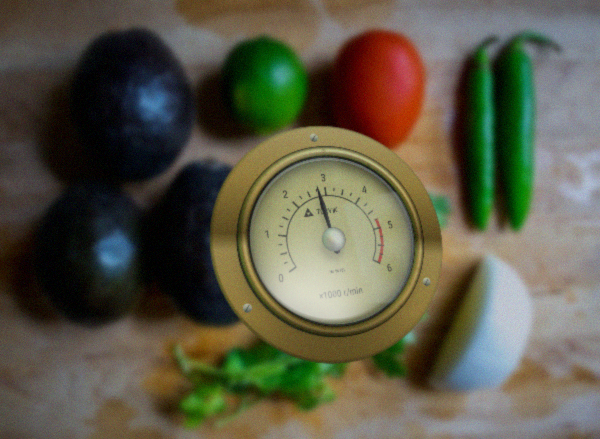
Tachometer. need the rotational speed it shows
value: 2750 rpm
